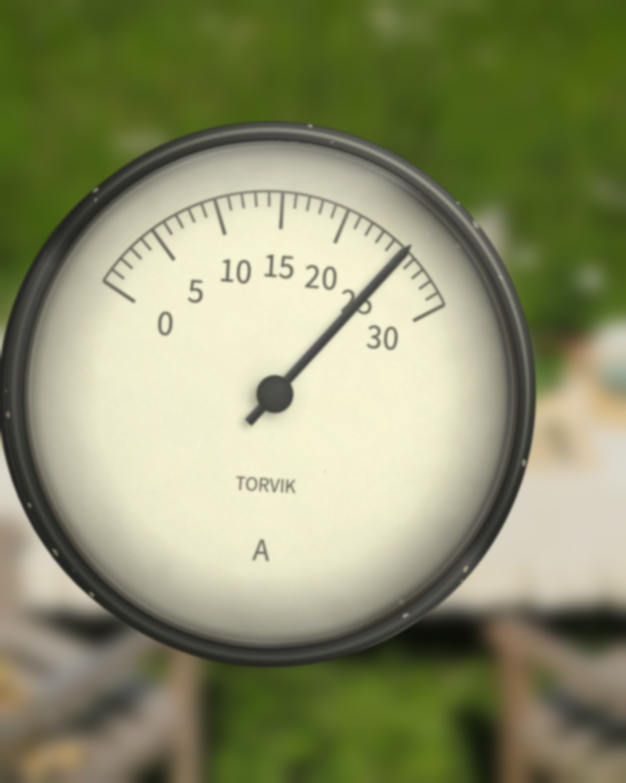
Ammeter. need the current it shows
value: 25 A
